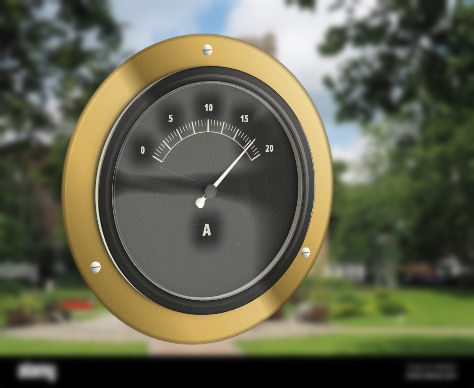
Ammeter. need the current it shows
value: 17.5 A
